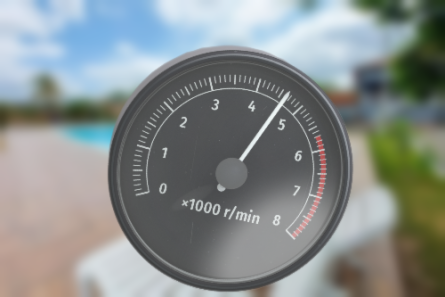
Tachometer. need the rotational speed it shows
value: 4600 rpm
